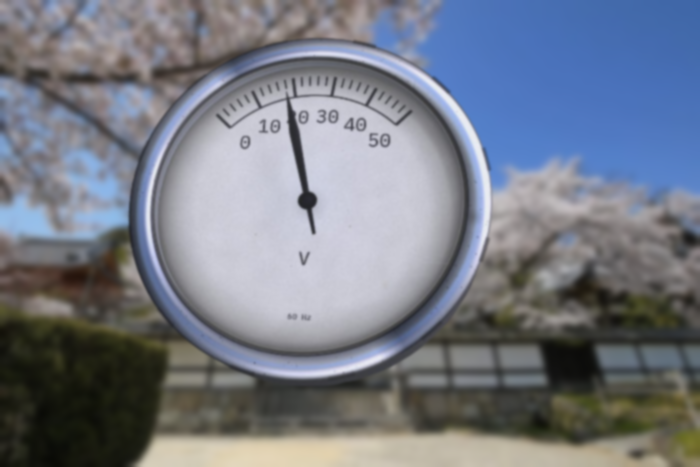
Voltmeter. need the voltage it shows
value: 18 V
